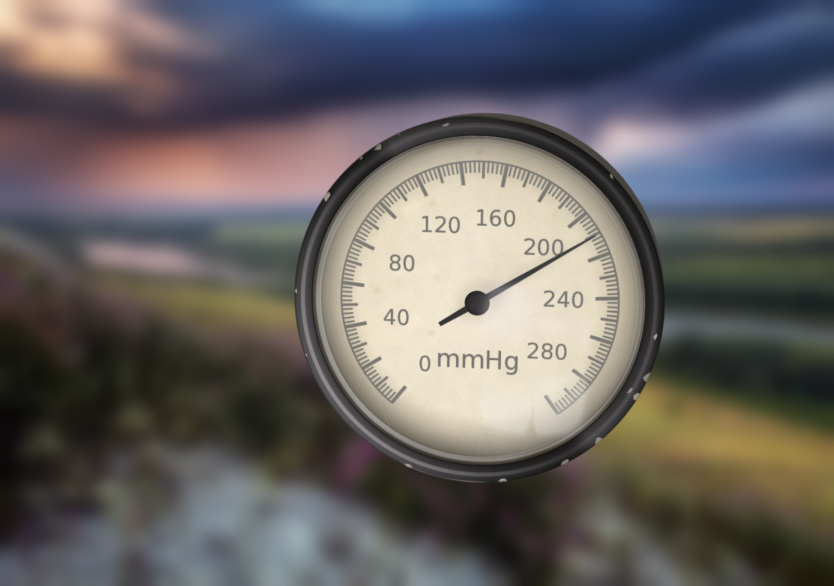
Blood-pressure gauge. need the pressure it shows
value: 210 mmHg
